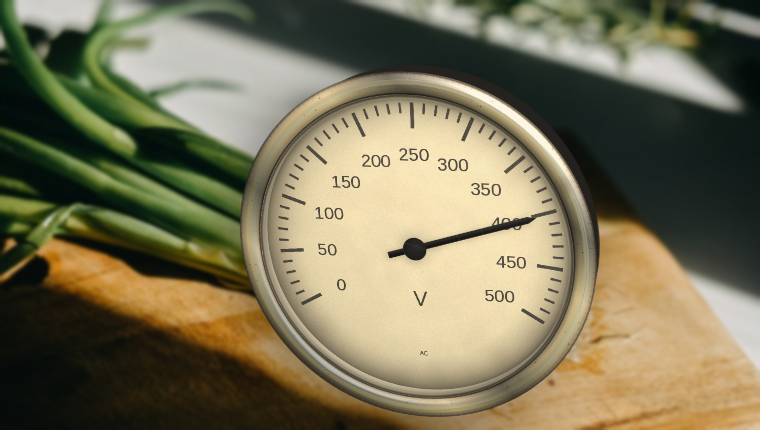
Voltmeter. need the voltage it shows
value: 400 V
